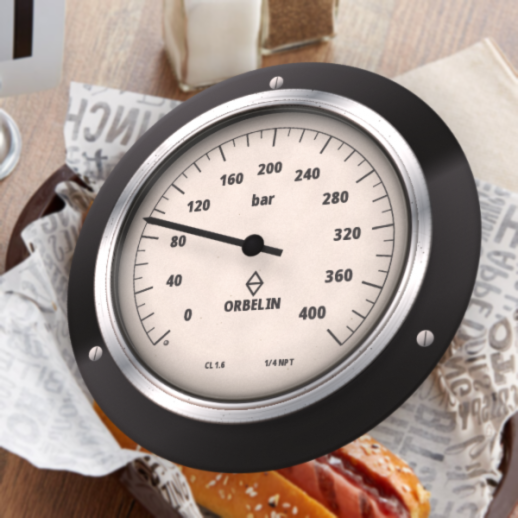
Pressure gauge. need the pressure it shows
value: 90 bar
